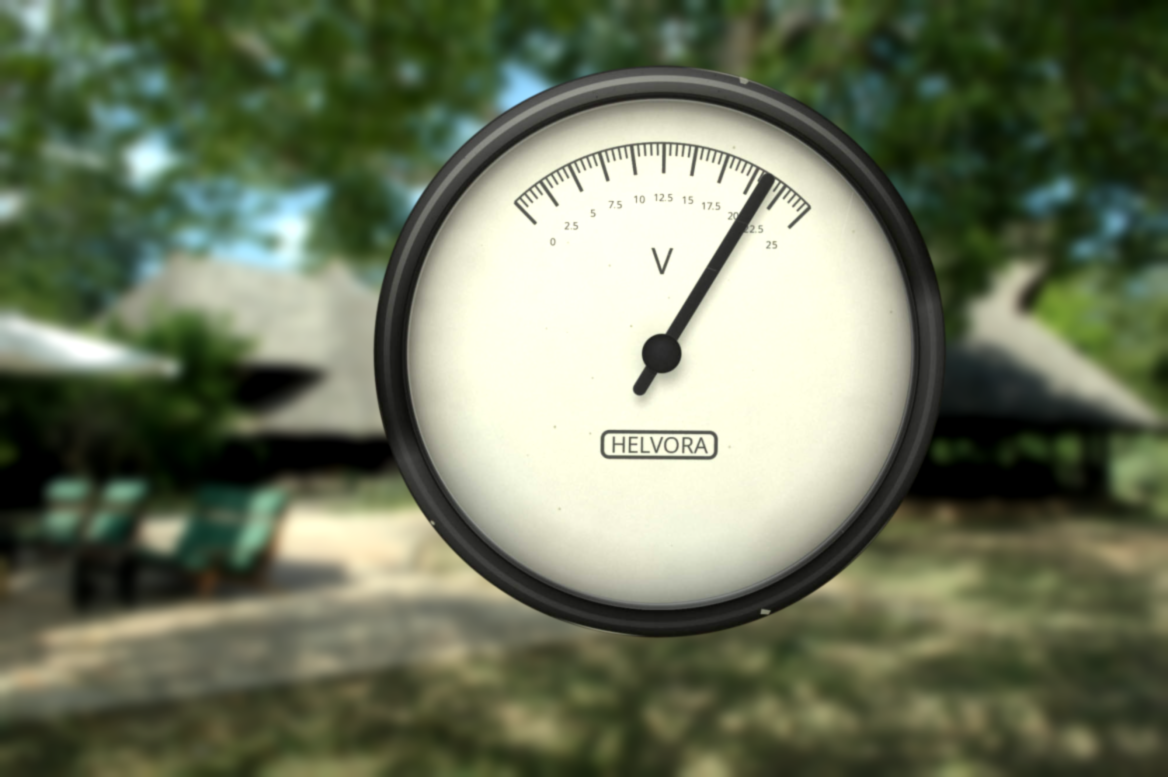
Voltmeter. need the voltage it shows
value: 21 V
